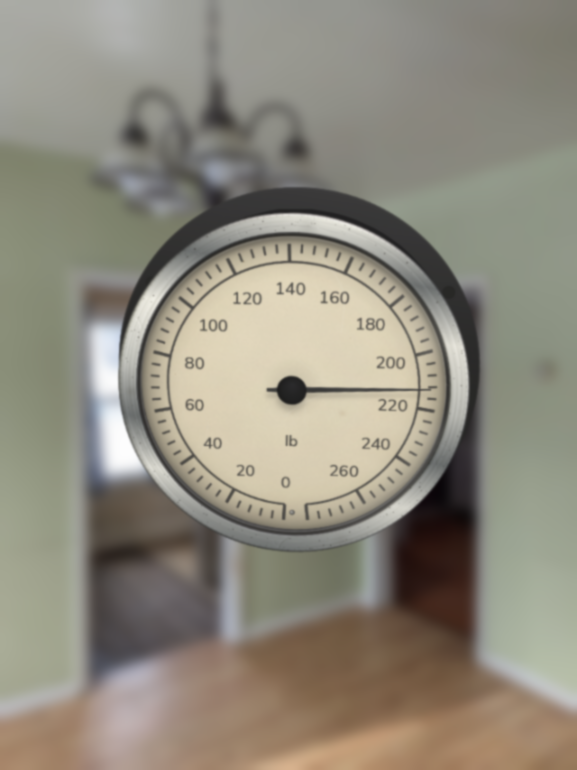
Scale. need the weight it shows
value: 212 lb
